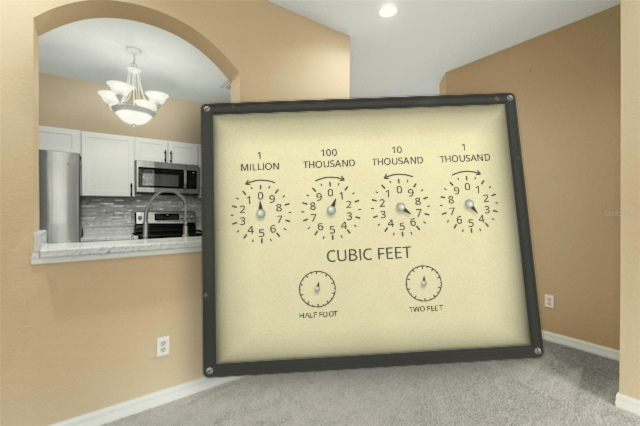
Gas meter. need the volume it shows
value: 6400 ft³
